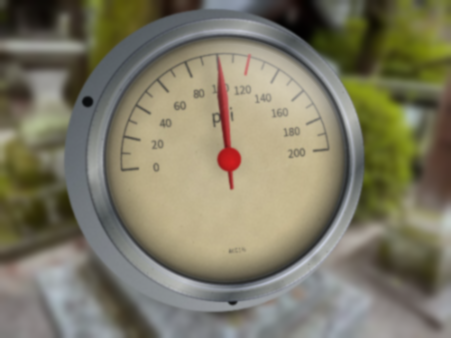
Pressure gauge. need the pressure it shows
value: 100 psi
